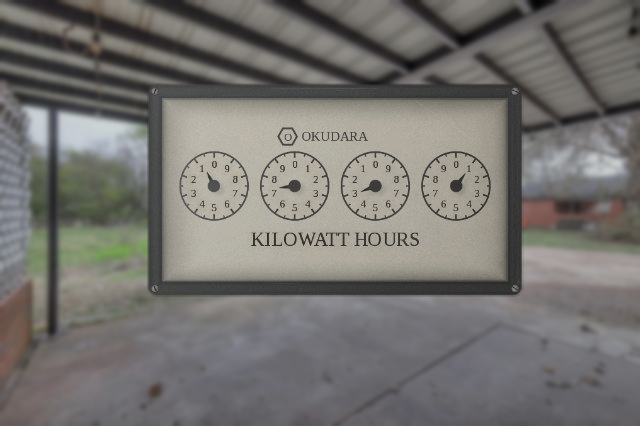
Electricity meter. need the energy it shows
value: 731 kWh
